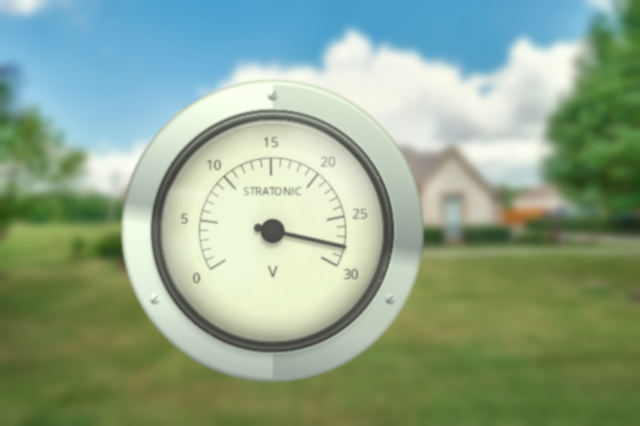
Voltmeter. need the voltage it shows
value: 28 V
